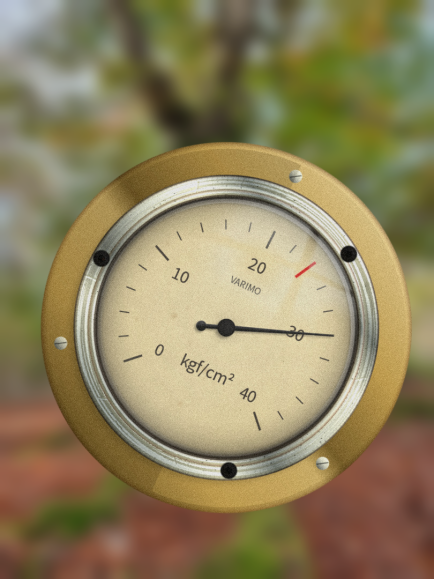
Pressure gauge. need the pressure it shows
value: 30 kg/cm²
